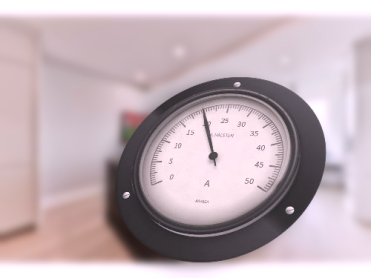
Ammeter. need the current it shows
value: 20 A
